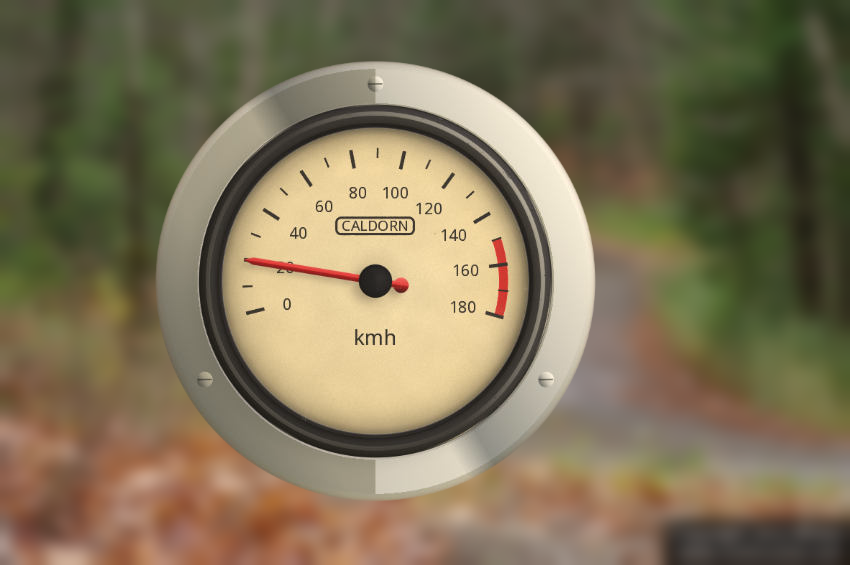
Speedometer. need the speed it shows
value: 20 km/h
